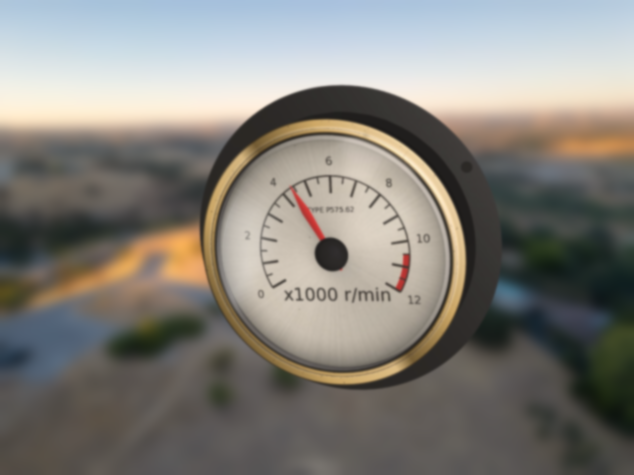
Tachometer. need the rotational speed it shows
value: 4500 rpm
